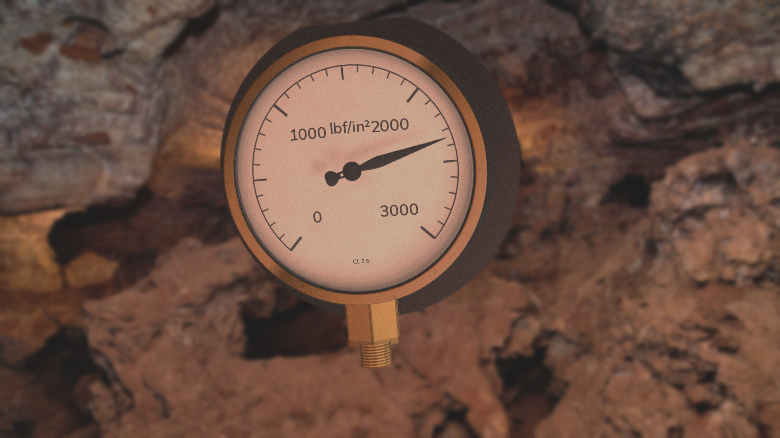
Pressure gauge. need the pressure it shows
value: 2350 psi
